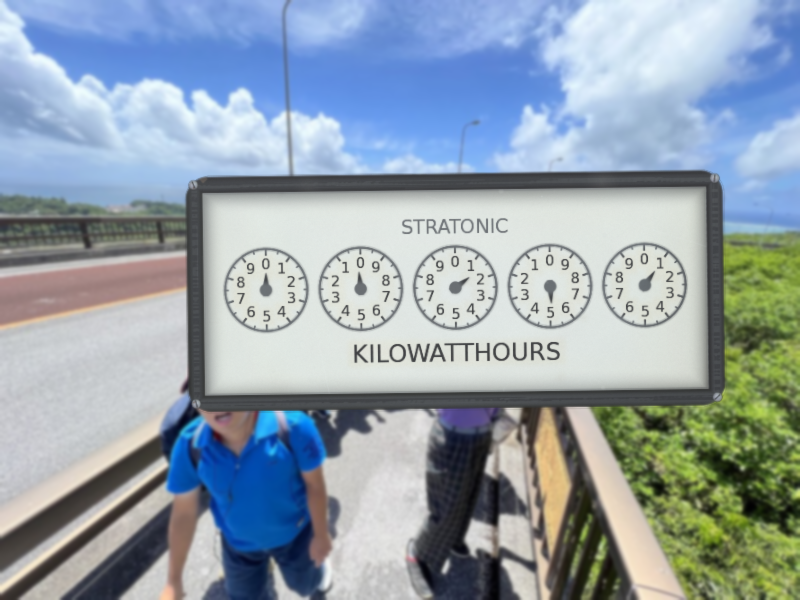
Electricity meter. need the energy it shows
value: 151 kWh
